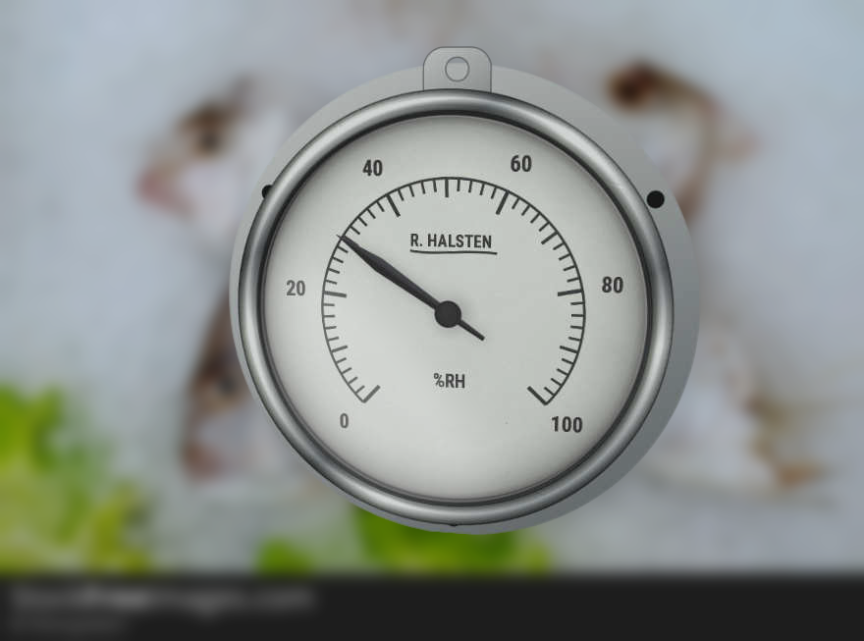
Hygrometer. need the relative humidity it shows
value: 30 %
